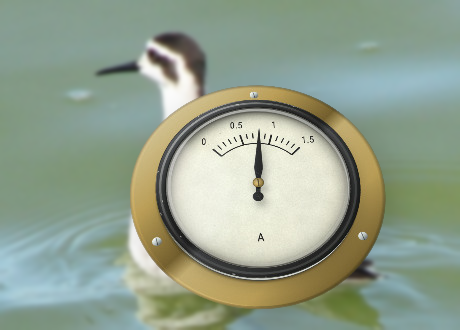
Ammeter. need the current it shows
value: 0.8 A
